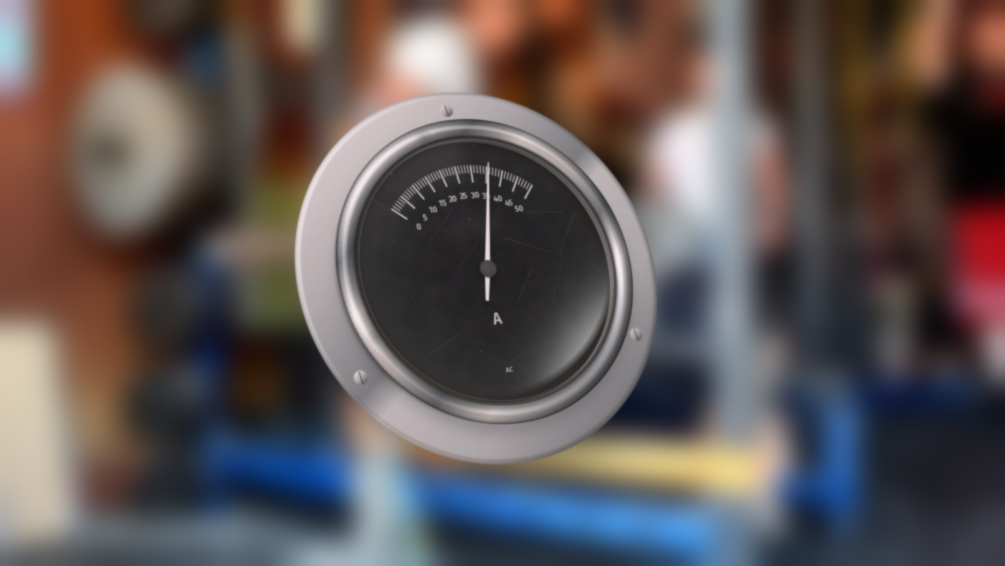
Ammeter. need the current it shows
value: 35 A
